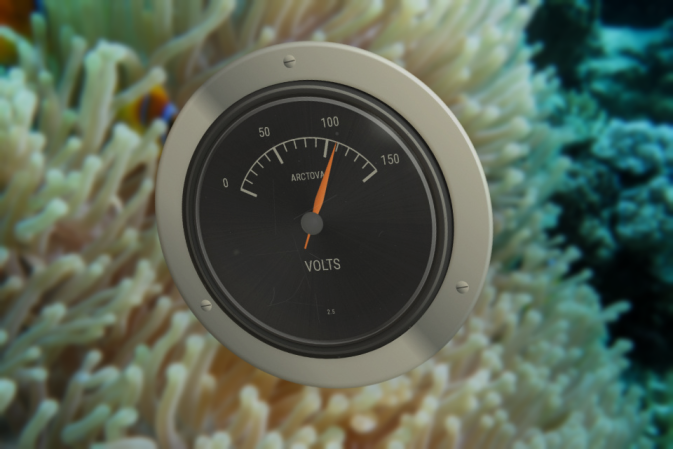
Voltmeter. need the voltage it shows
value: 110 V
